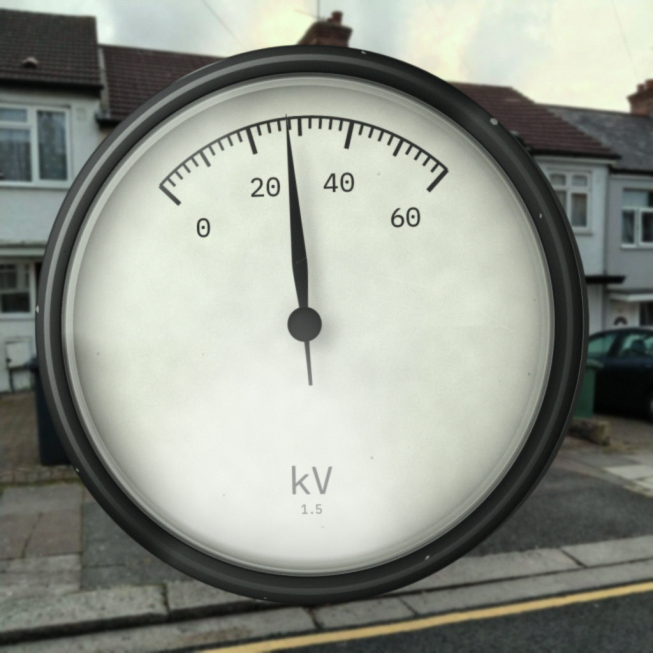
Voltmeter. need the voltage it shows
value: 28 kV
